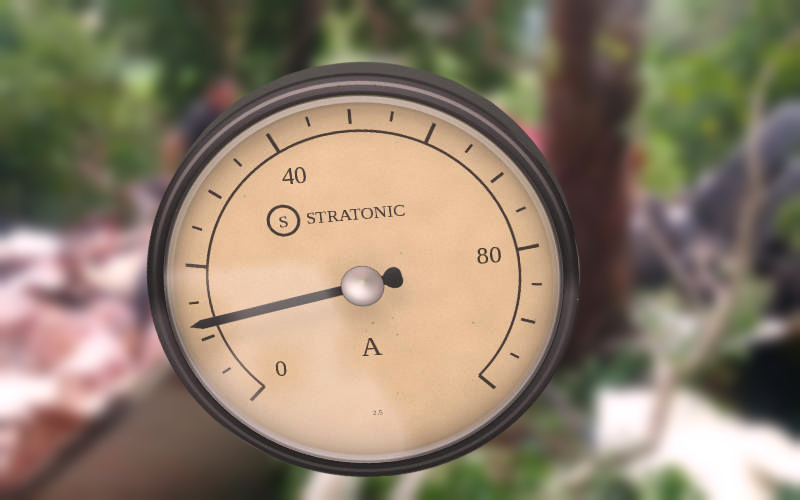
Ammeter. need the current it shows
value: 12.5 A
